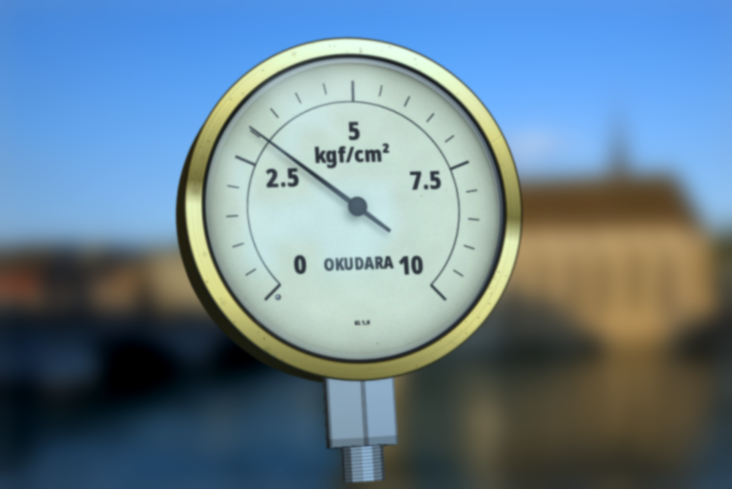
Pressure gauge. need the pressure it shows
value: 3 kg/cm²
